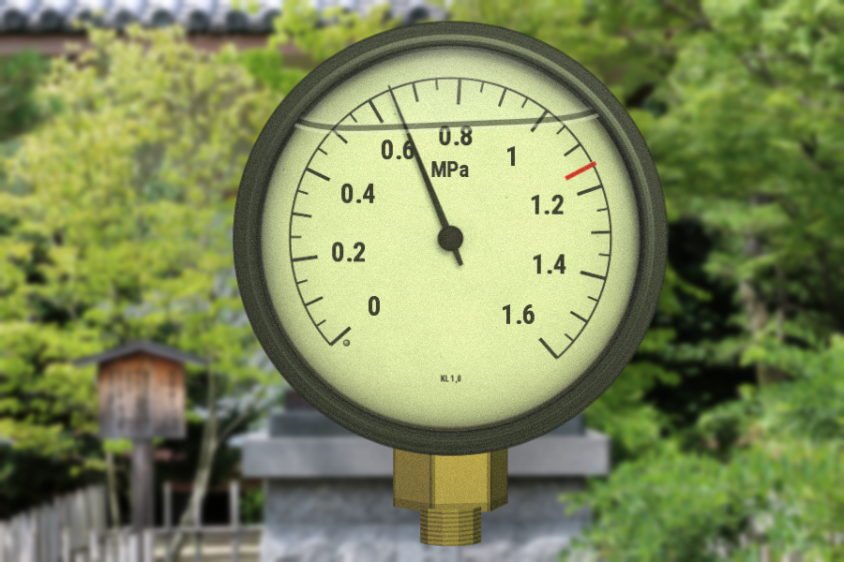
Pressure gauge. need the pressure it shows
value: 0.65 MPa
